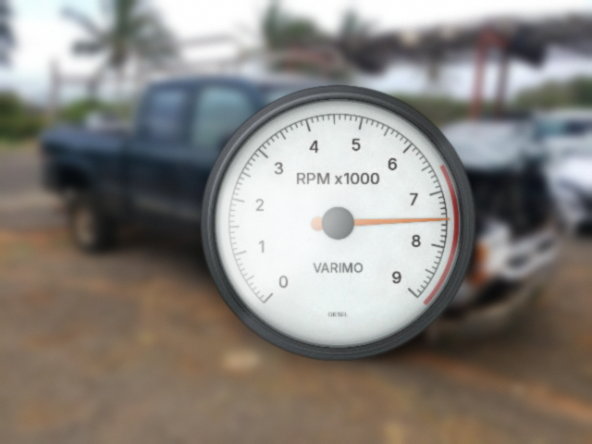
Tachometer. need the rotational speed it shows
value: 7500 rpm
